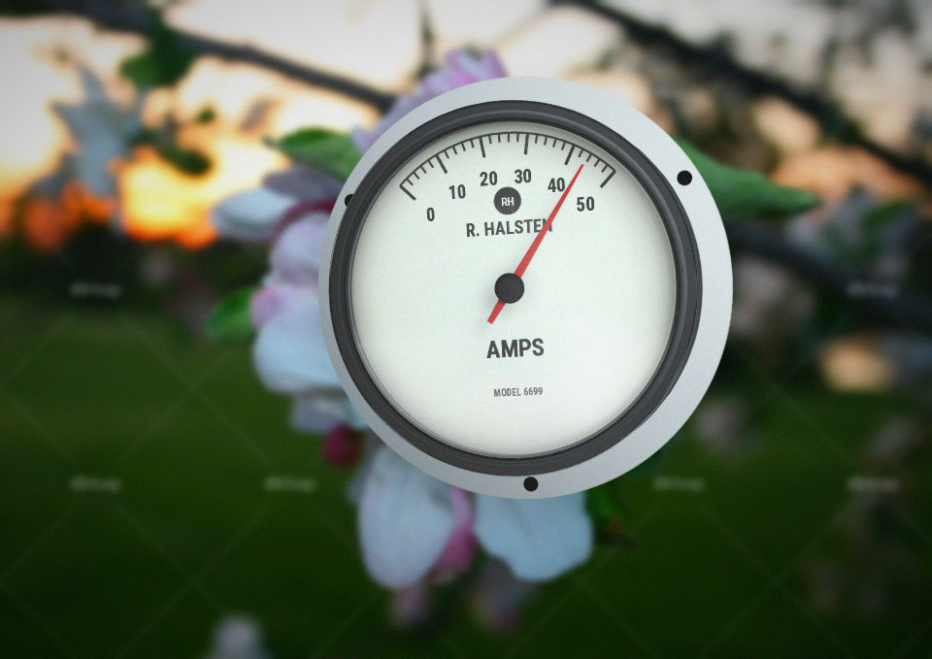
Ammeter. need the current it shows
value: 44 A
